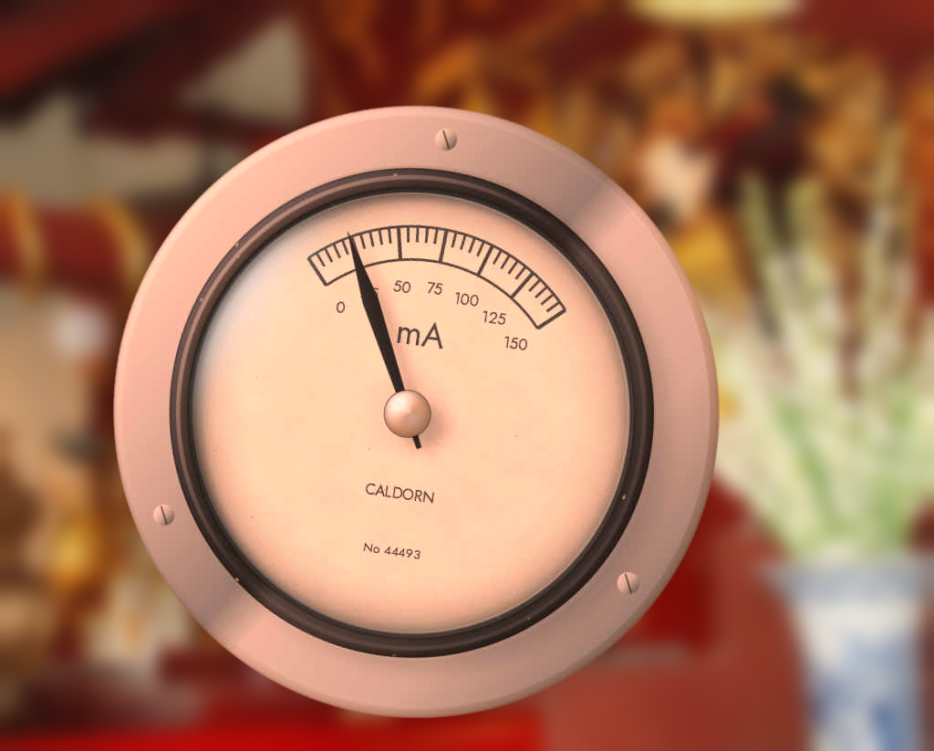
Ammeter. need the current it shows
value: 25 mA
